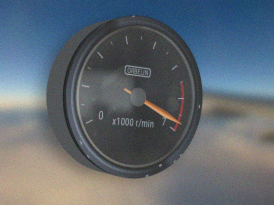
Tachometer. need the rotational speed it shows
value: 6750 rpm
